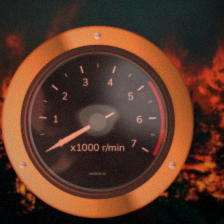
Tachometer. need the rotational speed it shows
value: 0 rpm
